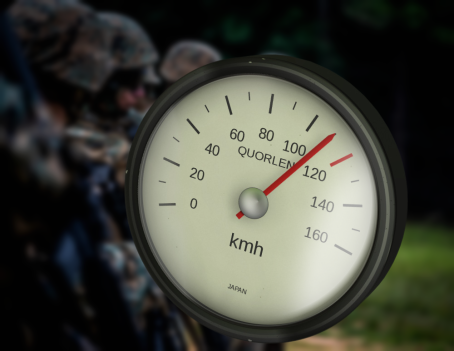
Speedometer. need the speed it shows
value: 110 km/h
